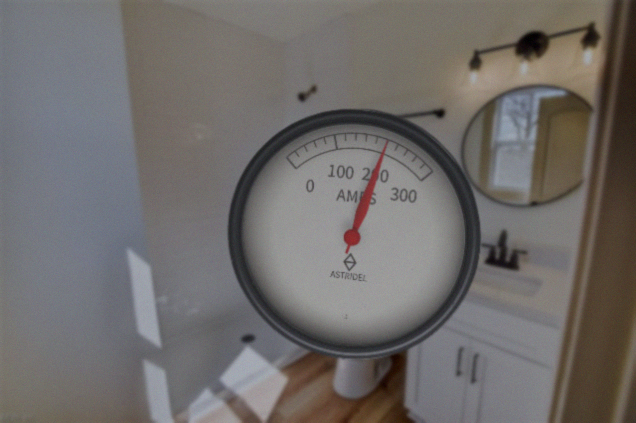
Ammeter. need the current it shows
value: 200 A
